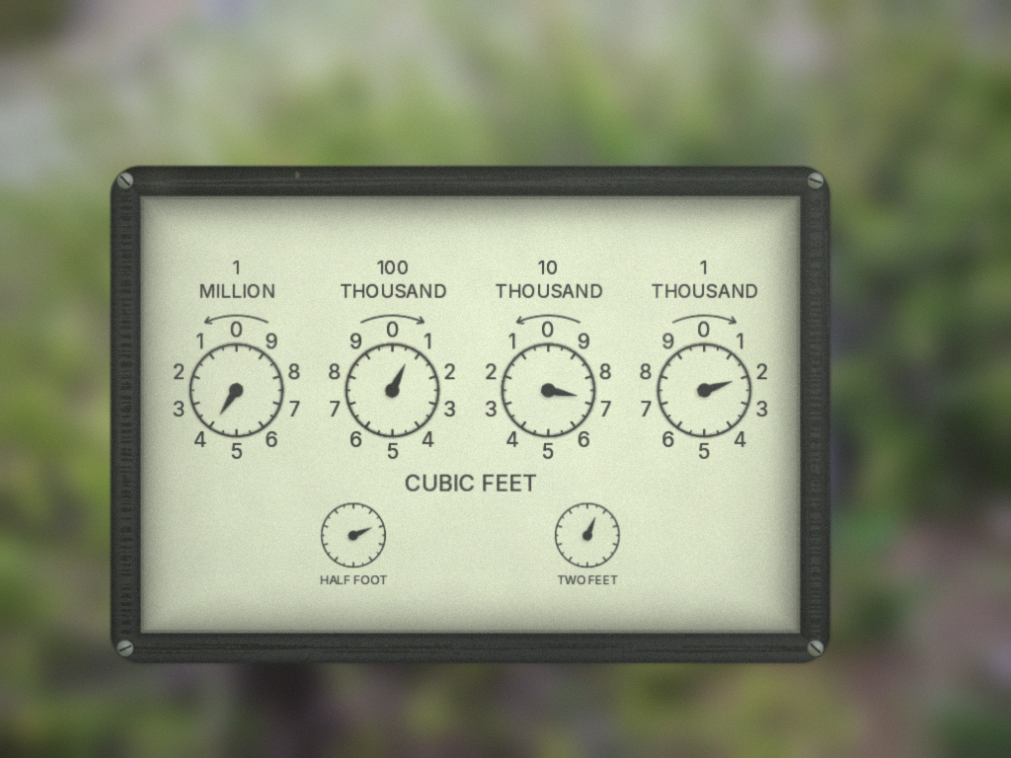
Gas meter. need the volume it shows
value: 407200 ft³
